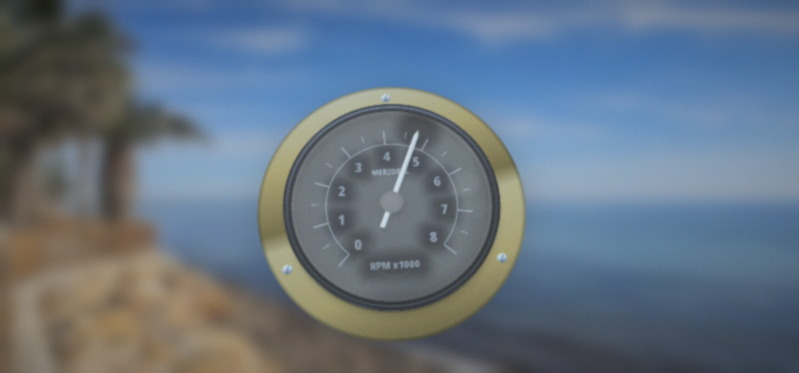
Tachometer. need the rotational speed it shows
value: 4750 rpm
